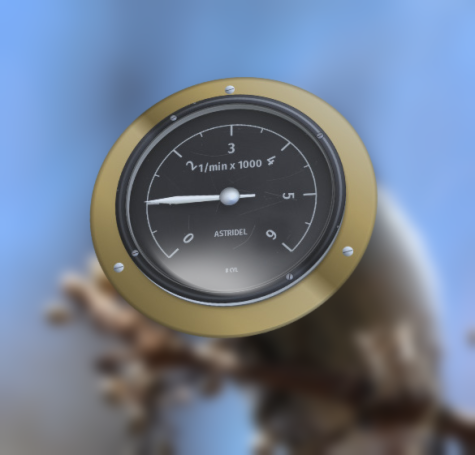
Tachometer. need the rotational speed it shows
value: 1000 rpm
